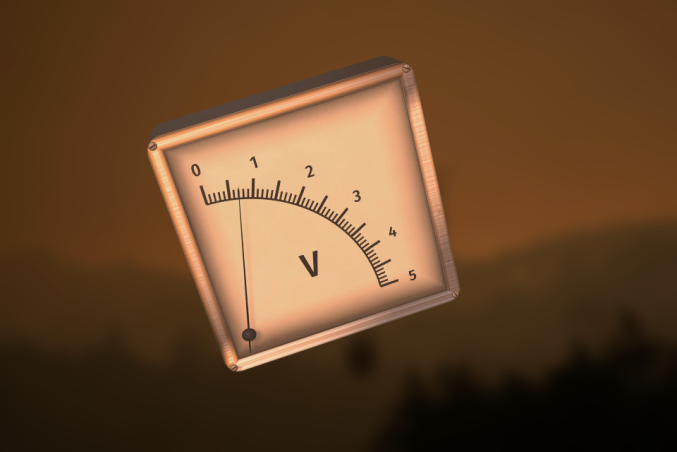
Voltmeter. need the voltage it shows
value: 0.7 V
